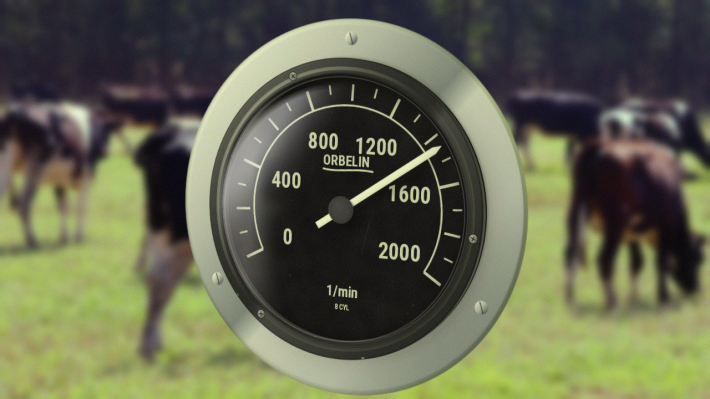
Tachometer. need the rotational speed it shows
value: 1450 rpm
